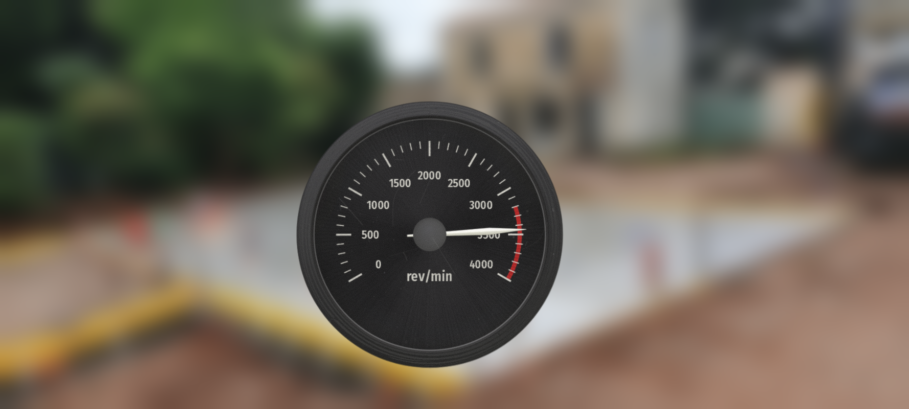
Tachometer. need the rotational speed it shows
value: 3450 rpm
